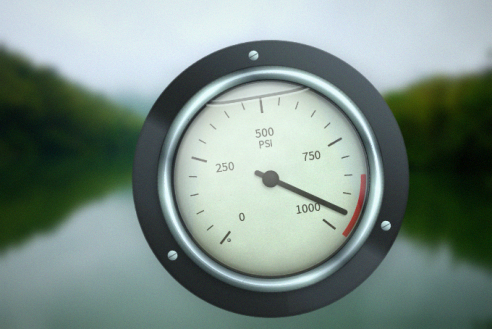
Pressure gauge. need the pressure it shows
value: 950 psi
